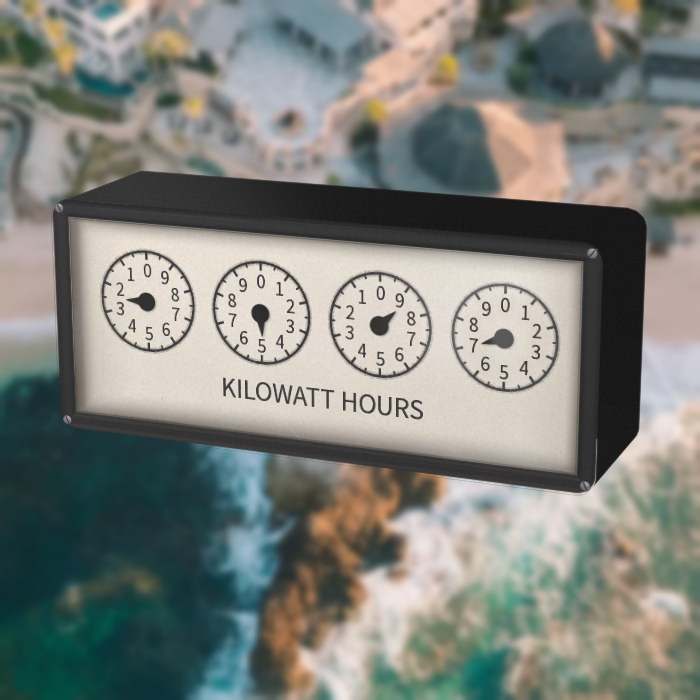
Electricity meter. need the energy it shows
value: 2487 kWh
